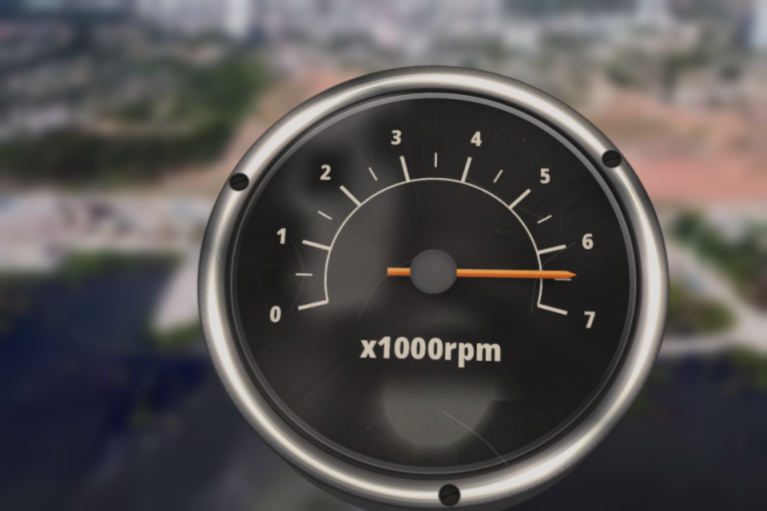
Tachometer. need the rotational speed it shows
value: 6500 rpm
